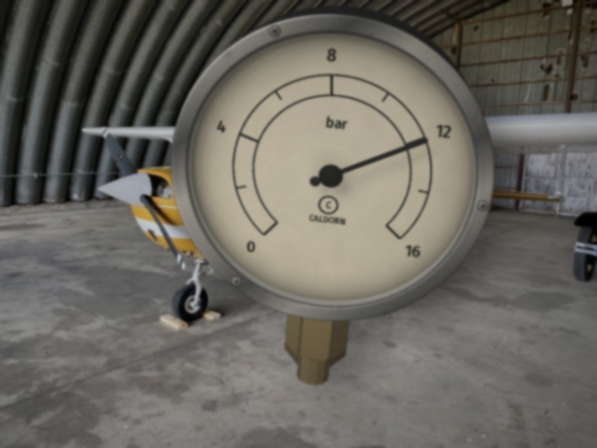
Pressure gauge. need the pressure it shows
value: 12 bar
